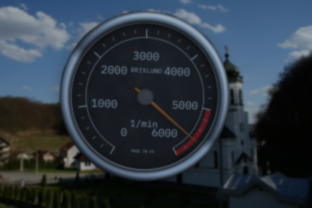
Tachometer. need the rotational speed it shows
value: 5600 rpm
